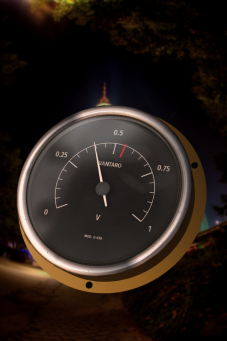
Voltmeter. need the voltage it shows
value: 0.4 V
